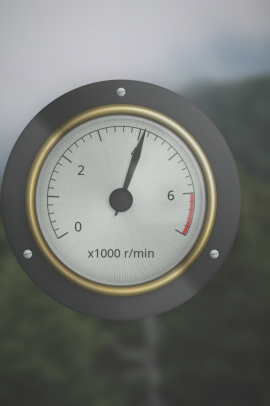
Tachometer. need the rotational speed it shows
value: 4100 rpm
